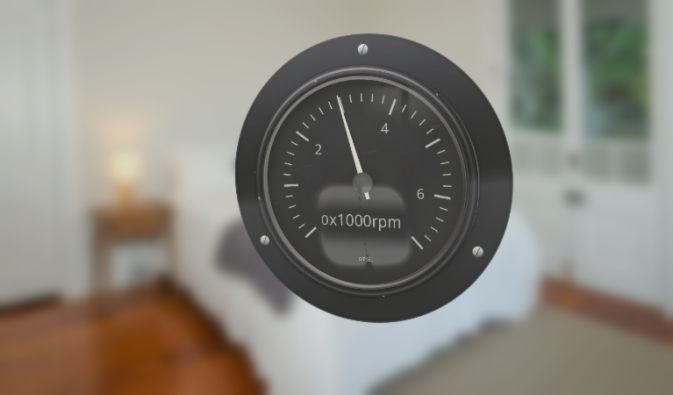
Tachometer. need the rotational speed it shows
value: 3000 rpm
